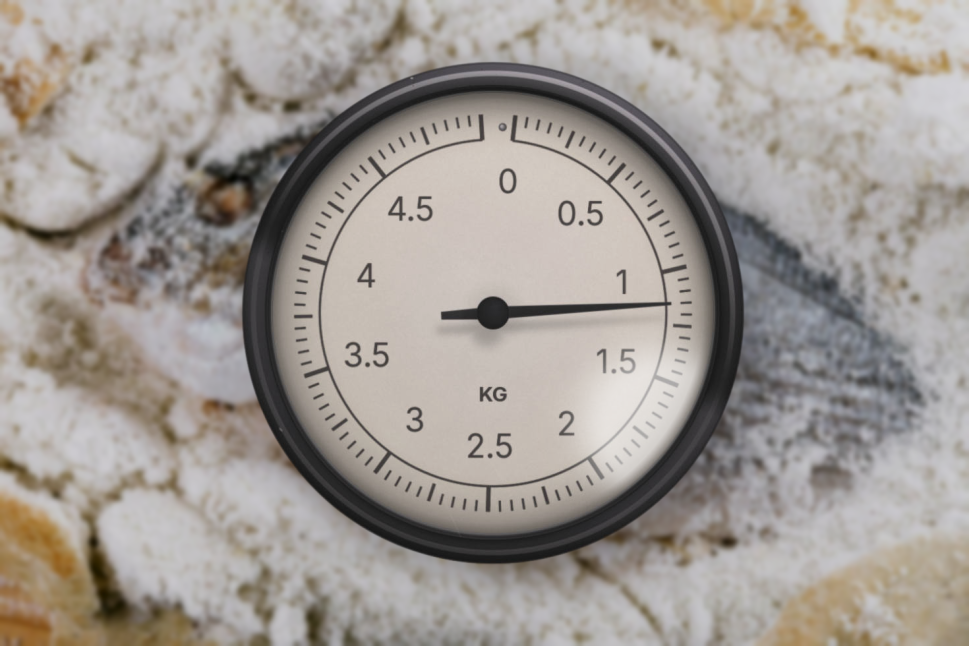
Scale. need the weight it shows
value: 1.15 kg
